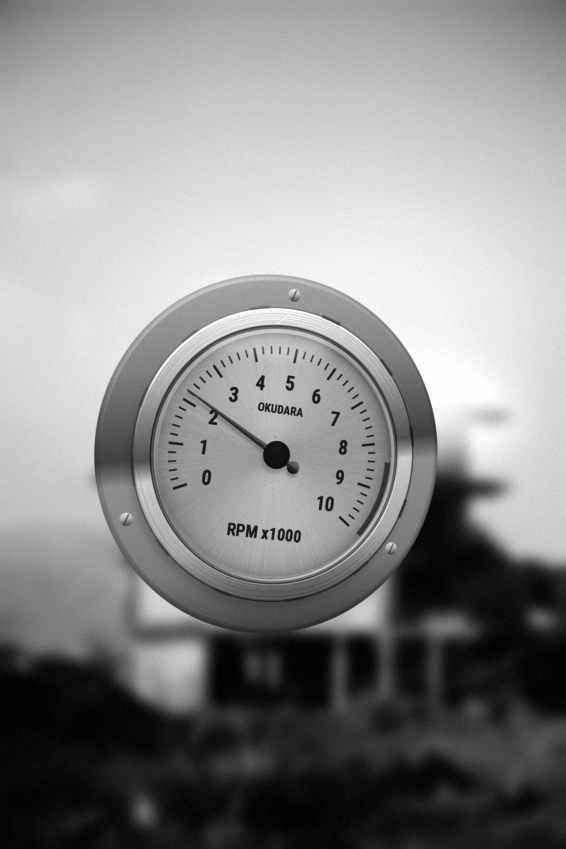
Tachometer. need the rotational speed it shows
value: 2200 rpm
